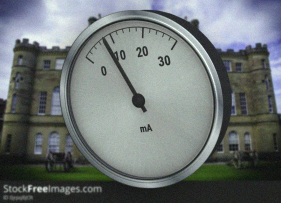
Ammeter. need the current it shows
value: 8 mA
